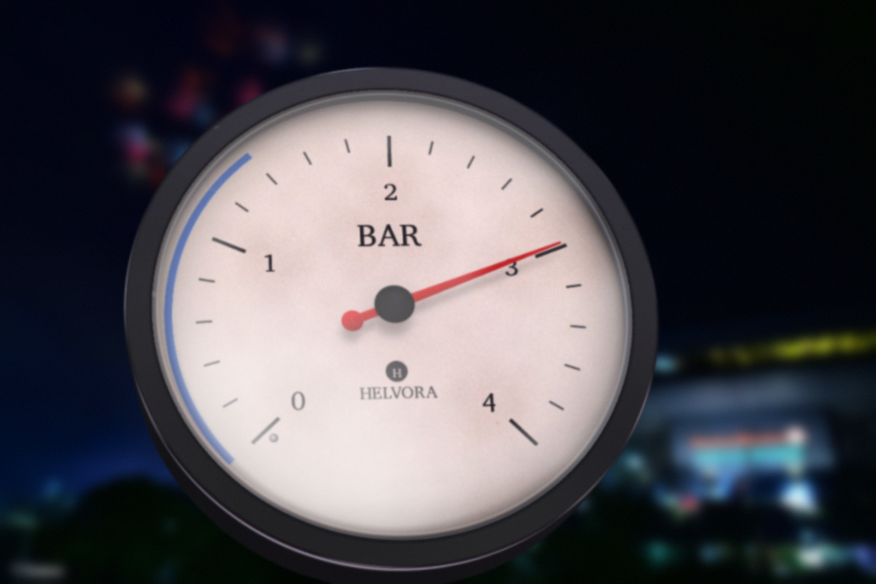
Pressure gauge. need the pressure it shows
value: 3 bar
